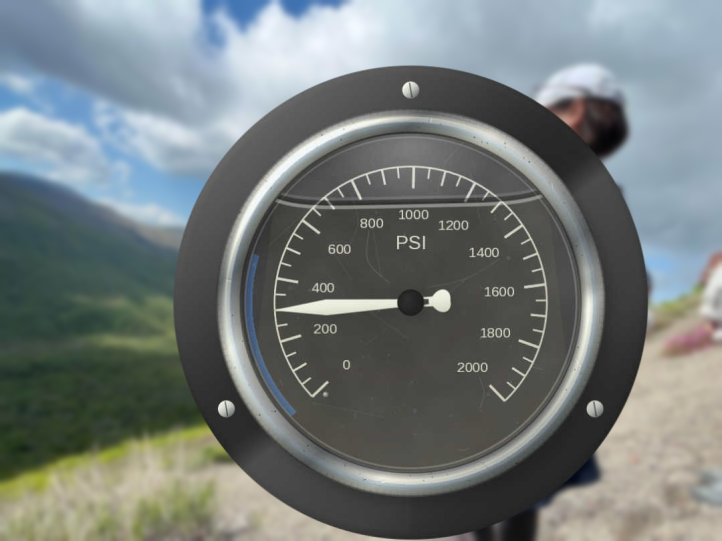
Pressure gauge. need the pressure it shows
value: 300 psi
